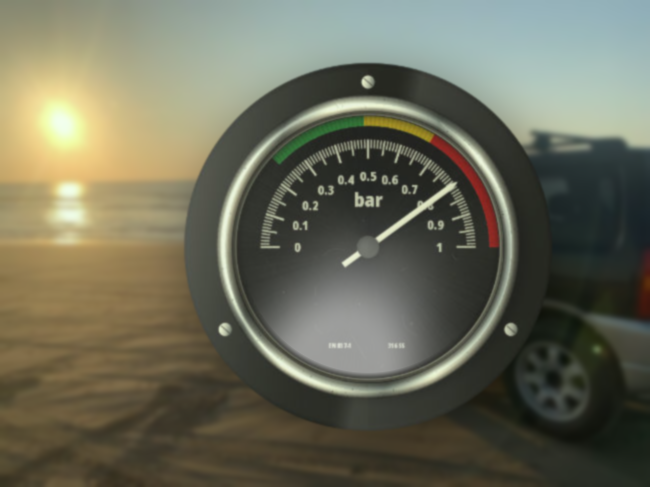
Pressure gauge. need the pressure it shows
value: 0.8 bar
